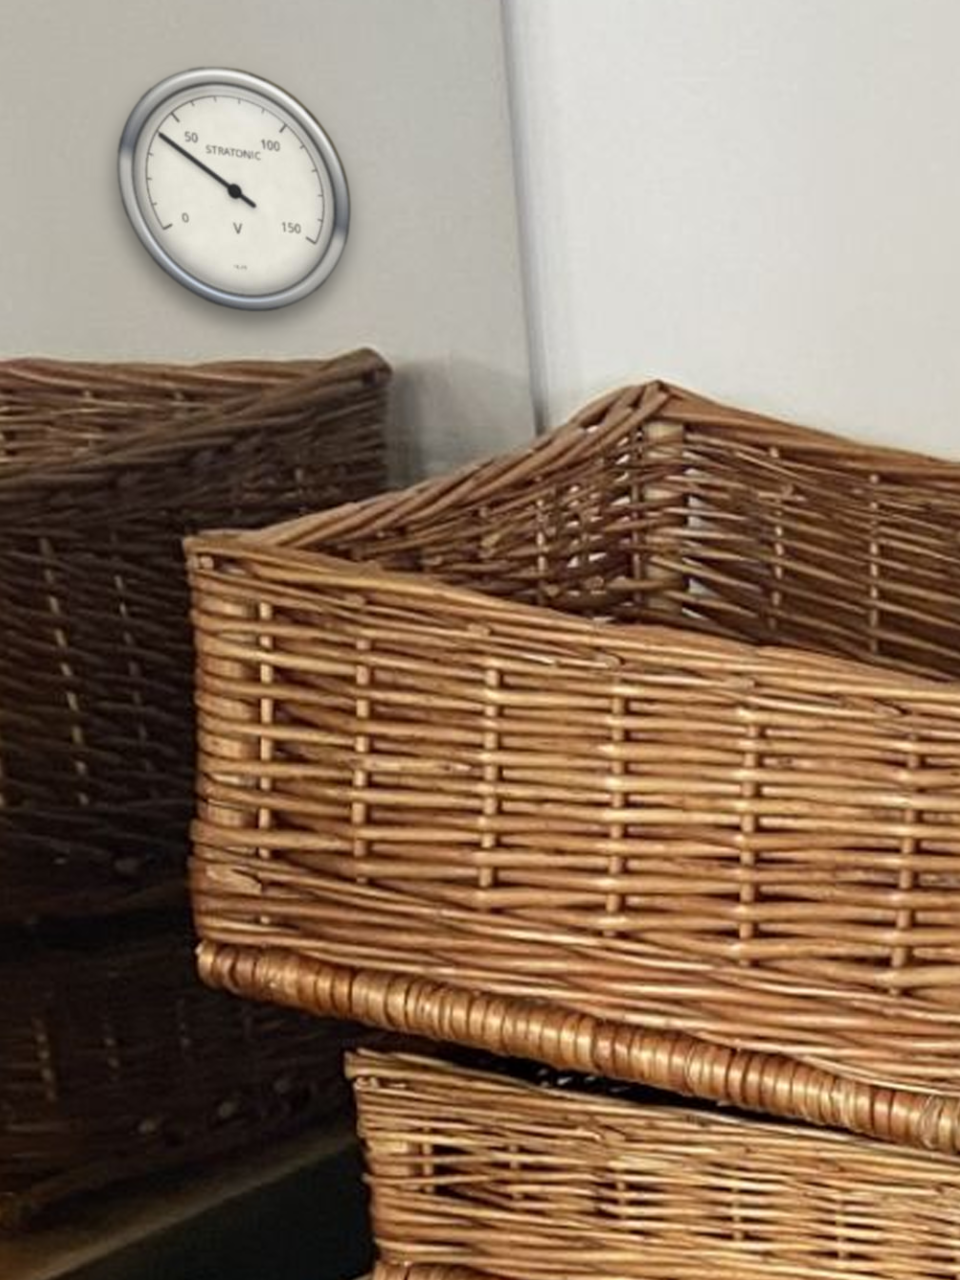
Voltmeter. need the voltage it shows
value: 40 V
